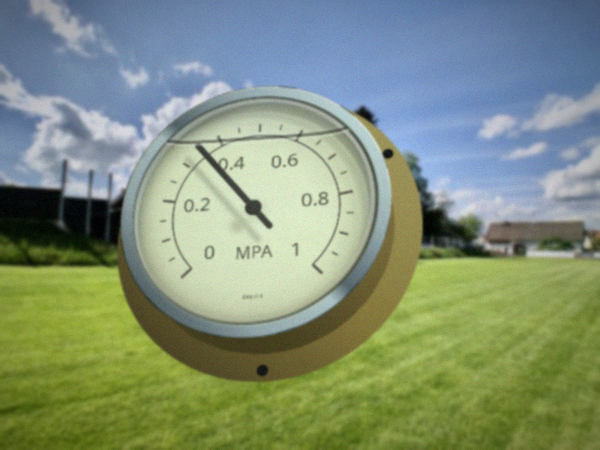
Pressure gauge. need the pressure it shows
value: 0.35 MPa
